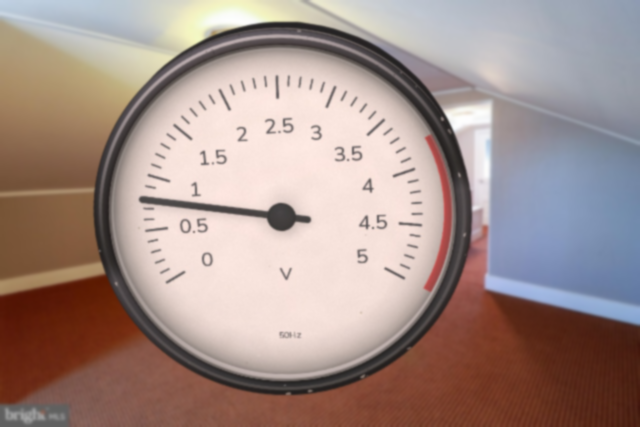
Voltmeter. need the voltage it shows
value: 0.8 V
